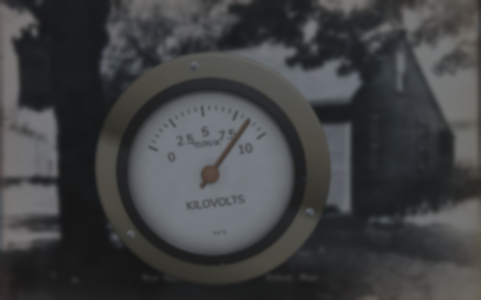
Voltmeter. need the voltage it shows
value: 8.5 kV
